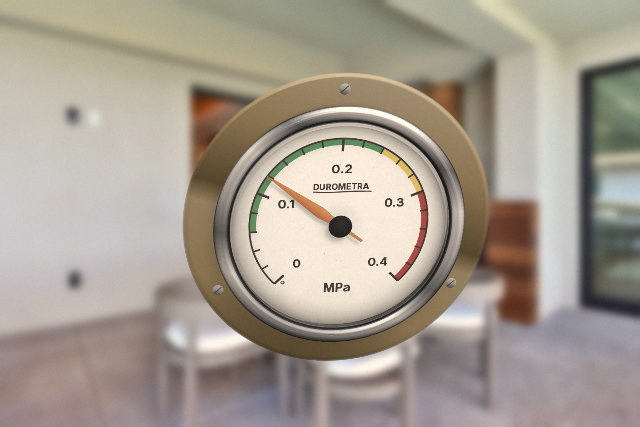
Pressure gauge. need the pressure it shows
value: 0.12 MPa
